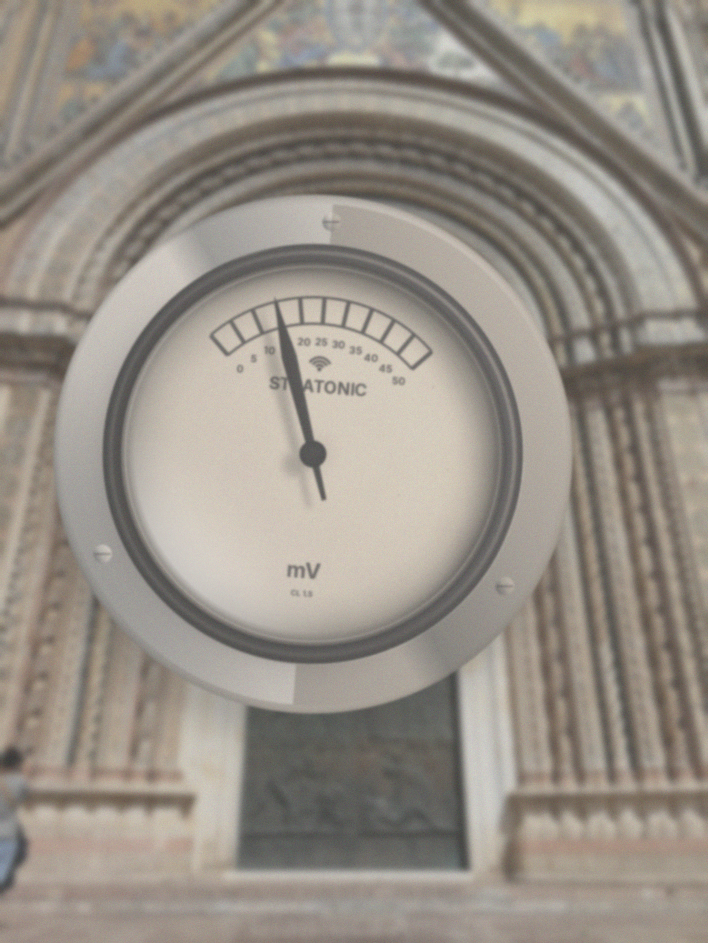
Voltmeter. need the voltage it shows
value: 15 mV
